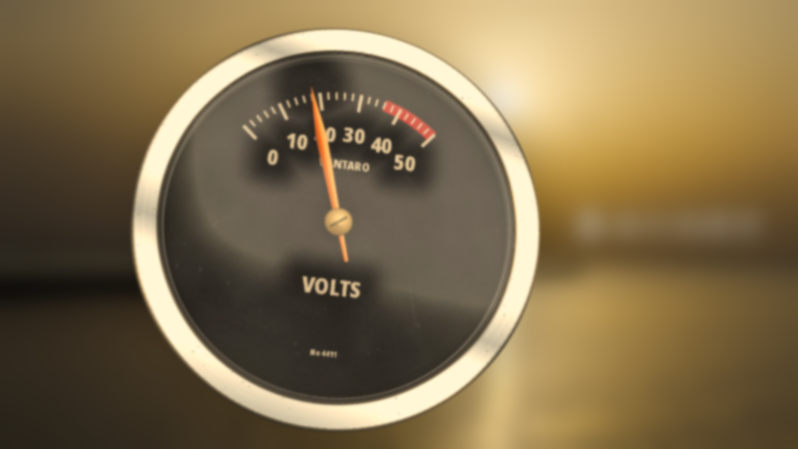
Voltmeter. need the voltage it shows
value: 18 V
